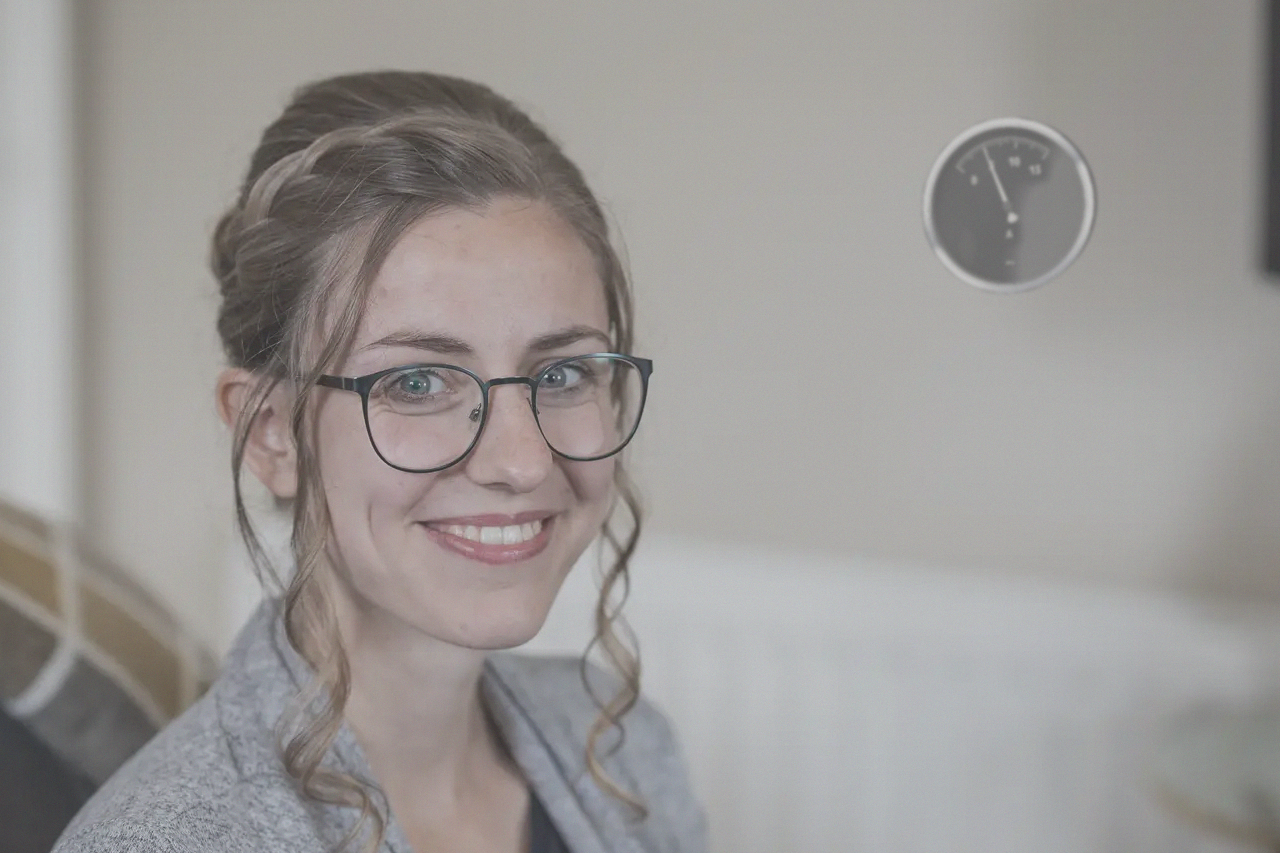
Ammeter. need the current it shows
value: 5 A
